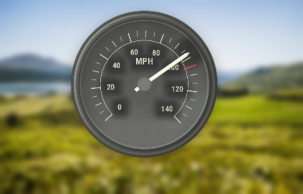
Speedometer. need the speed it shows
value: 97.5 mph
